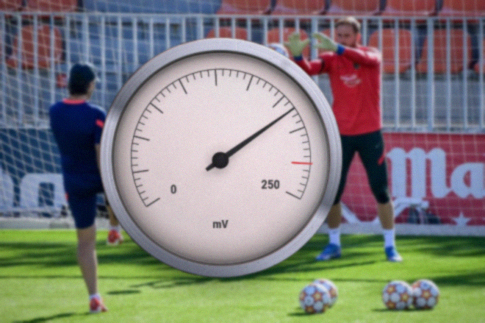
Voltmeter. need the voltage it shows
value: 185 mV
